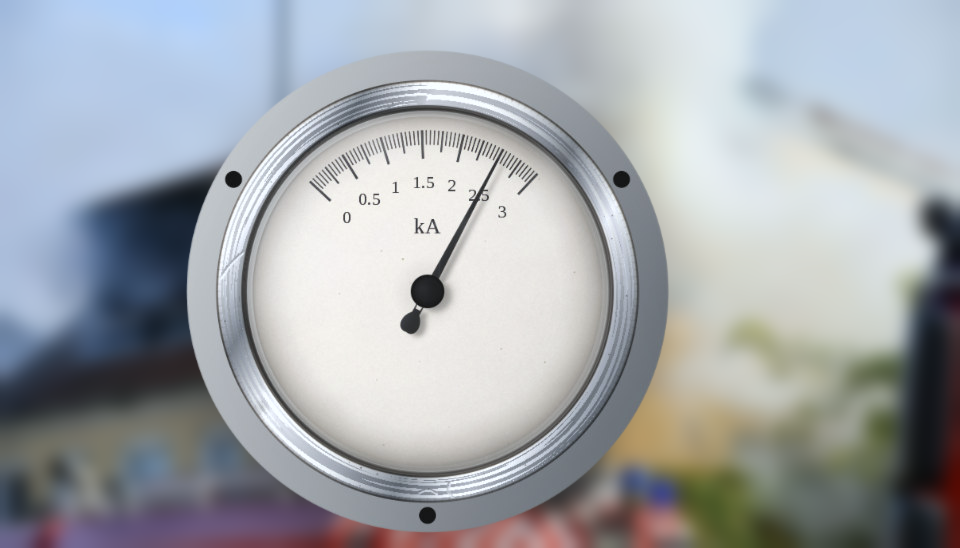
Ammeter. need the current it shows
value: 2.5 kA
